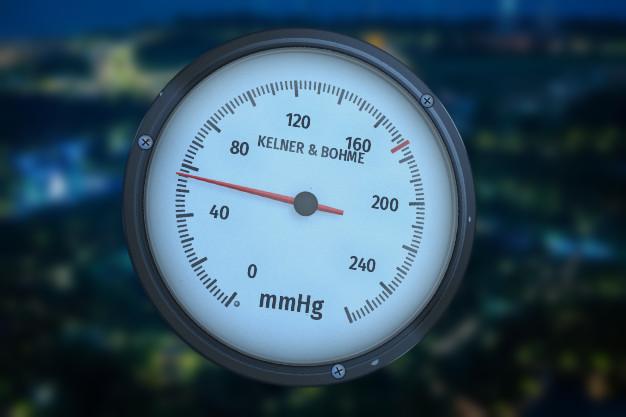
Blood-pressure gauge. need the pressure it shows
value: 56 mmHg
